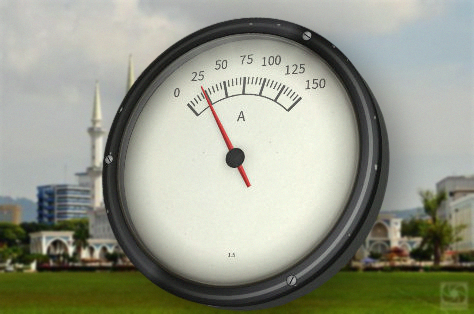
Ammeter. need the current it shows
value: 25 A
